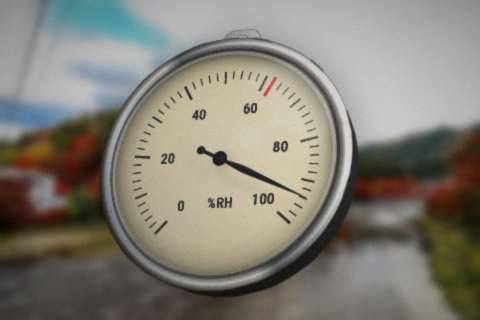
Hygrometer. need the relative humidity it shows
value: 94 %
